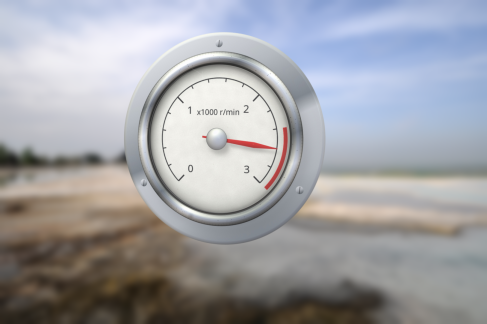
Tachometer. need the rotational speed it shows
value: 2600 rpm
